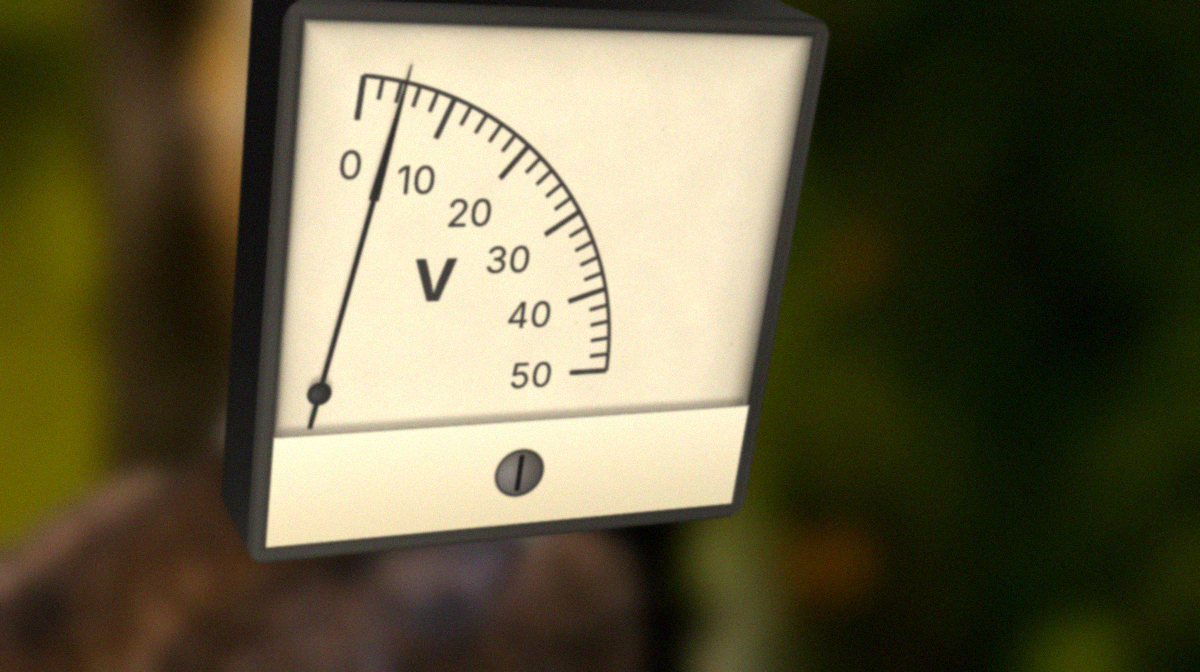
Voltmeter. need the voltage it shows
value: 4 V
